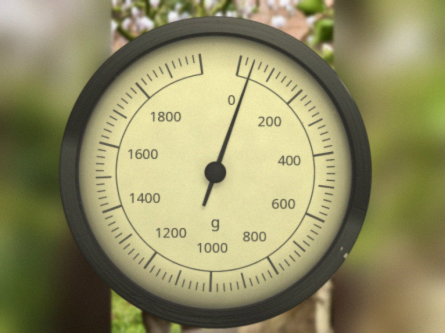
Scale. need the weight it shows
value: 40 g
